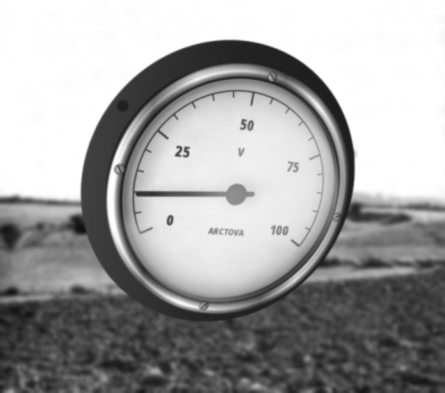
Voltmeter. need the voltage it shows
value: 10 V
